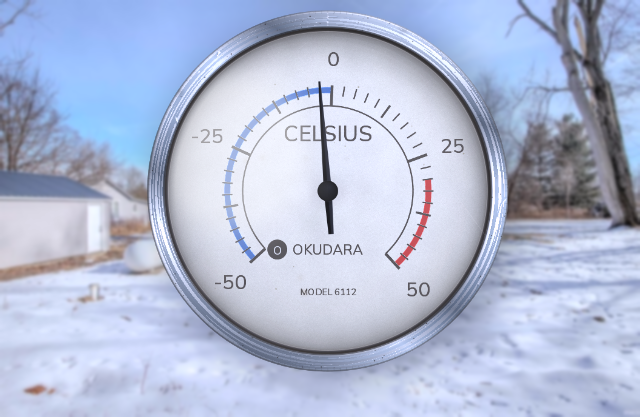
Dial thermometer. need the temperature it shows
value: -2.5 °C
